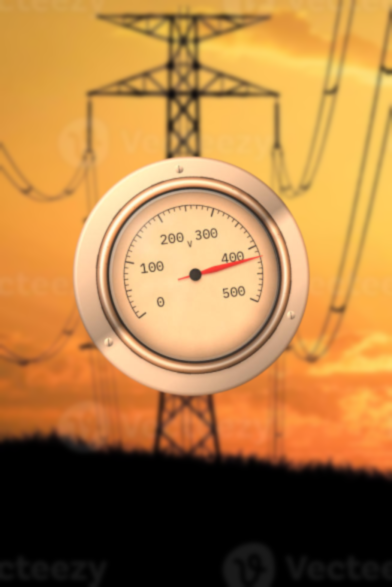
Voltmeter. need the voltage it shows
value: 420 V
